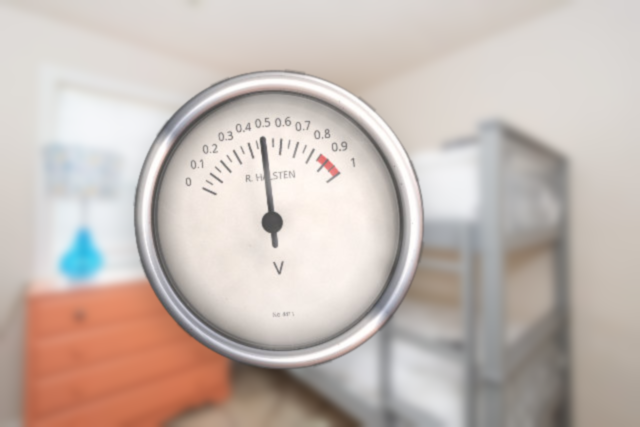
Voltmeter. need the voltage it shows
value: 0.5 V
